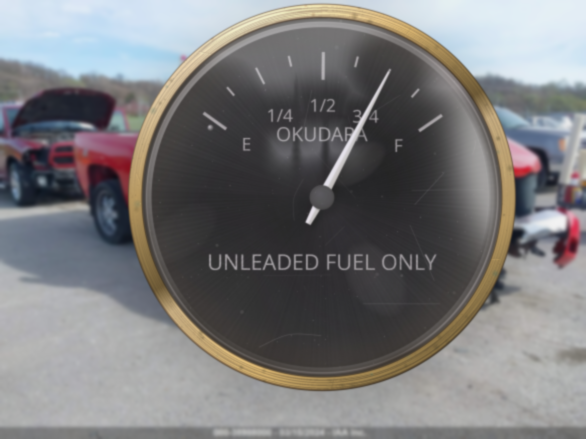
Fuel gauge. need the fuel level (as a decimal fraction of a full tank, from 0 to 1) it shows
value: 0.75
